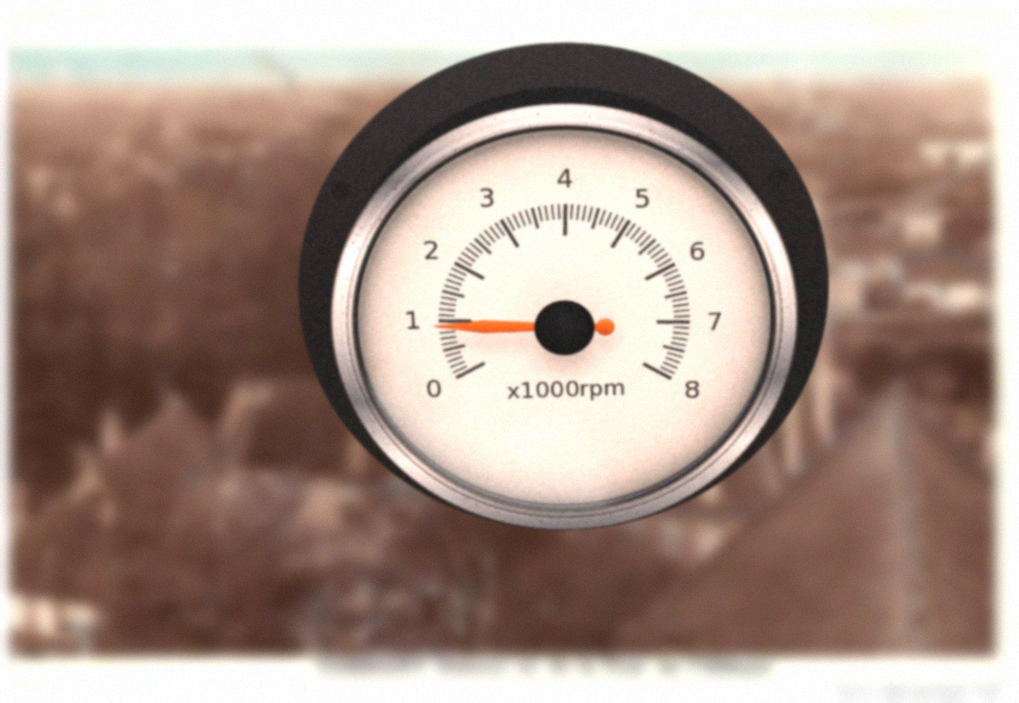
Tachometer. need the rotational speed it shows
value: 1000 rpm
